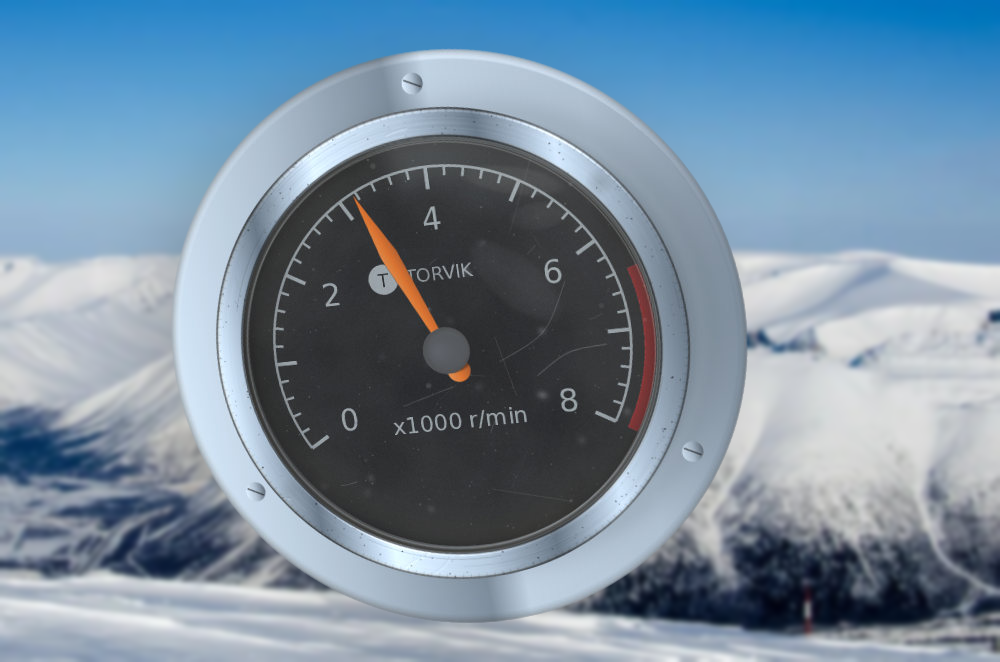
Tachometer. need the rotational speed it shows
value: 3200 rpm
